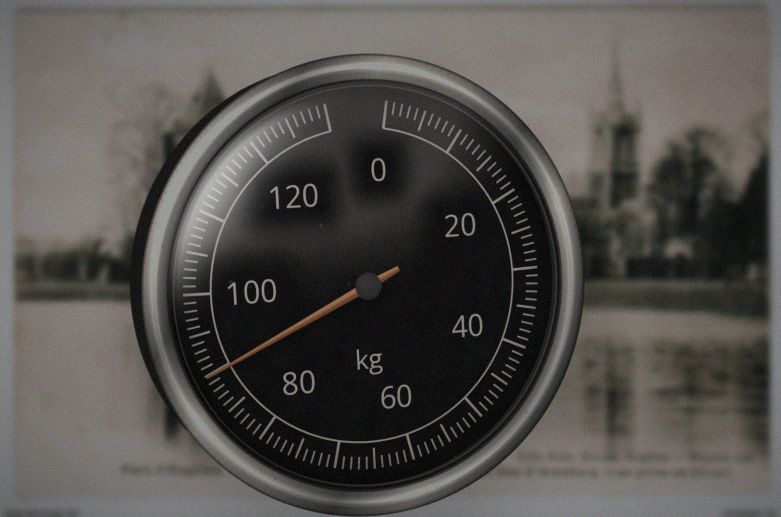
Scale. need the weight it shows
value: 90 kg
